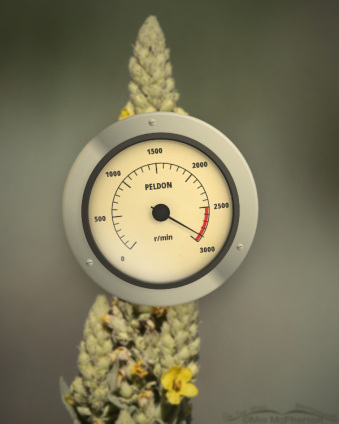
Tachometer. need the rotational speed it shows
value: 2900 rpm
